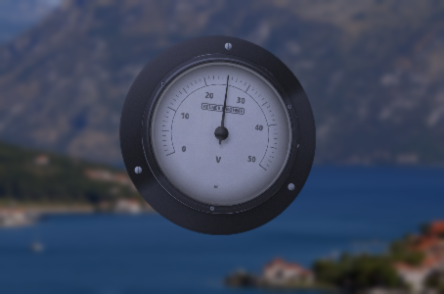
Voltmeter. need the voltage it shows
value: 25 V
